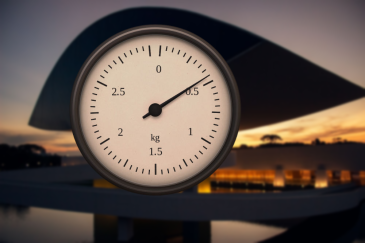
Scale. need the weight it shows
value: 0.45 kg
